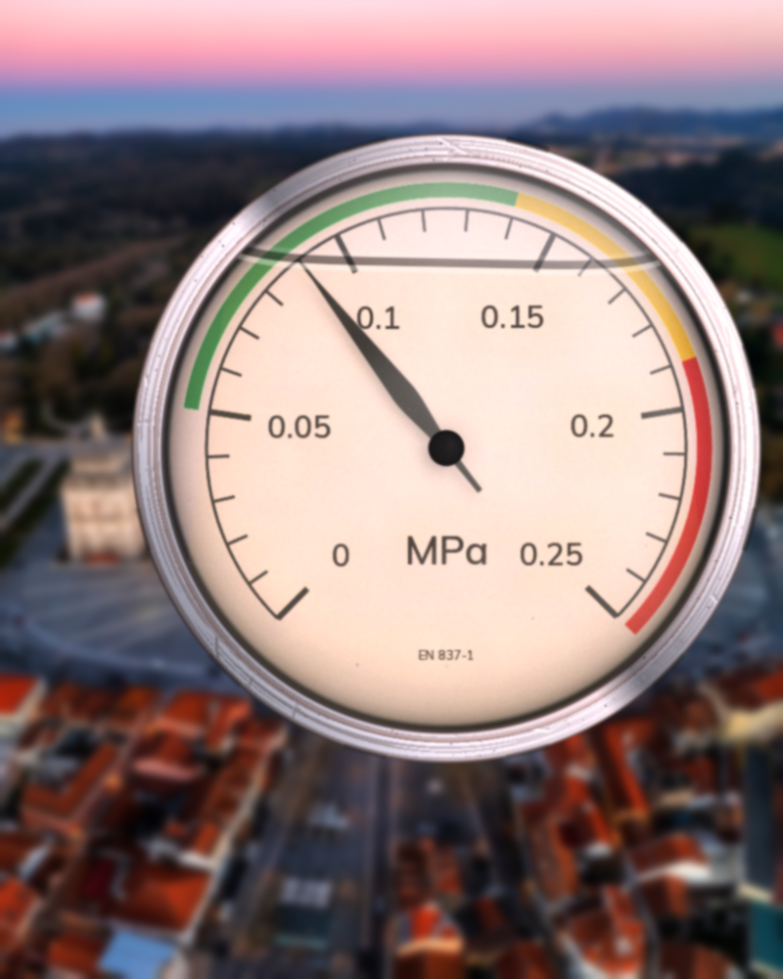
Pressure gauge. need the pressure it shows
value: 0.09 MPa
